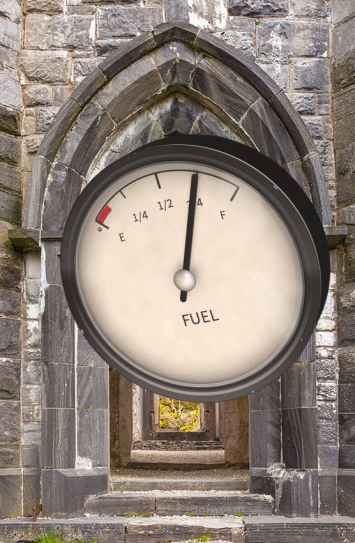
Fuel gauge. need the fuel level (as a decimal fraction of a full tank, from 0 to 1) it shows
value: 0.75
